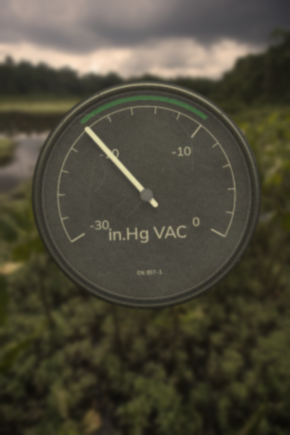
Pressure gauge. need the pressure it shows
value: -20 inHg
